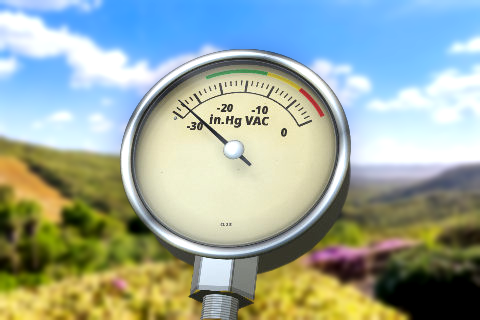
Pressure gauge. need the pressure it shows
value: -28 inHg
